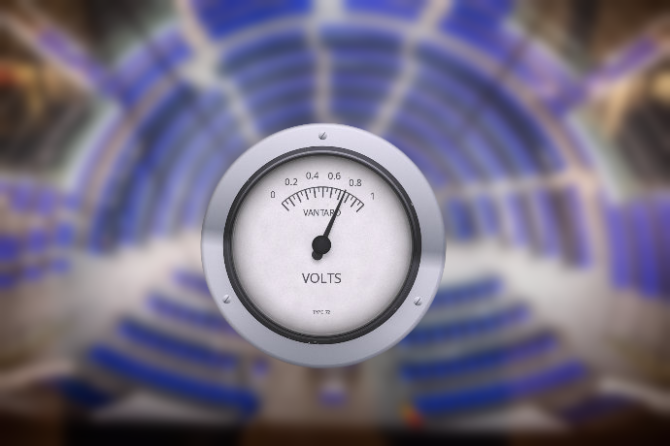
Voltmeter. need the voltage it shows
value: 0.75 V
